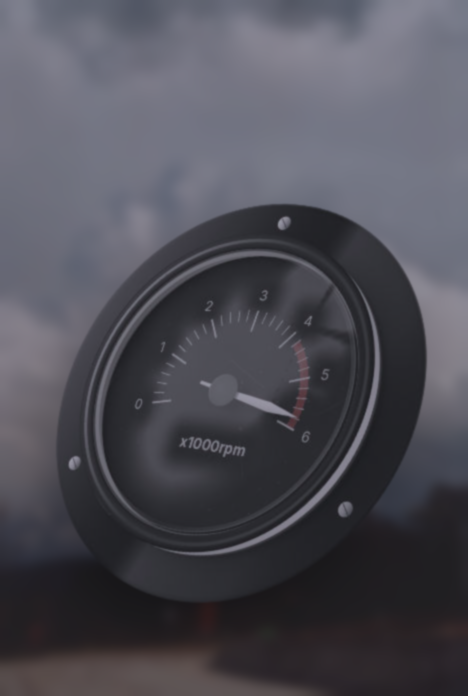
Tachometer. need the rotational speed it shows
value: 5800 rpm
